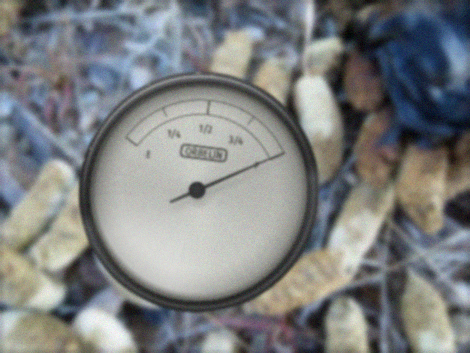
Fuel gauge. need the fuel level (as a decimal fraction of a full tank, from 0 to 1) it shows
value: 1
